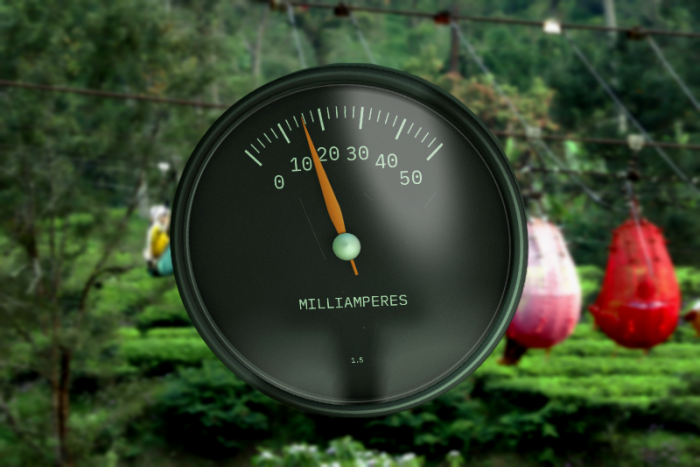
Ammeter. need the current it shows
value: 16 mA
